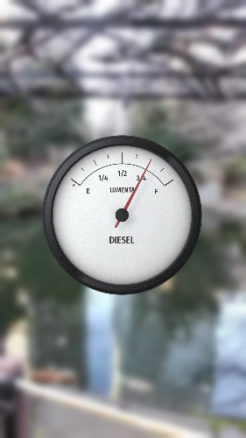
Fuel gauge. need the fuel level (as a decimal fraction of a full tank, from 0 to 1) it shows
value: 0.75
